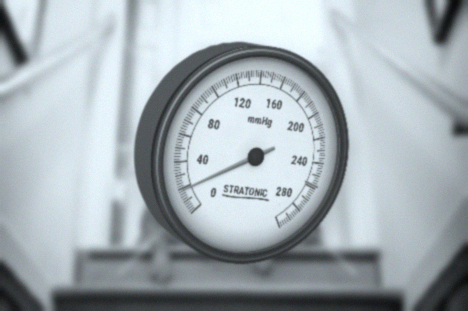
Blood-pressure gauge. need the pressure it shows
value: 20 mmHg
